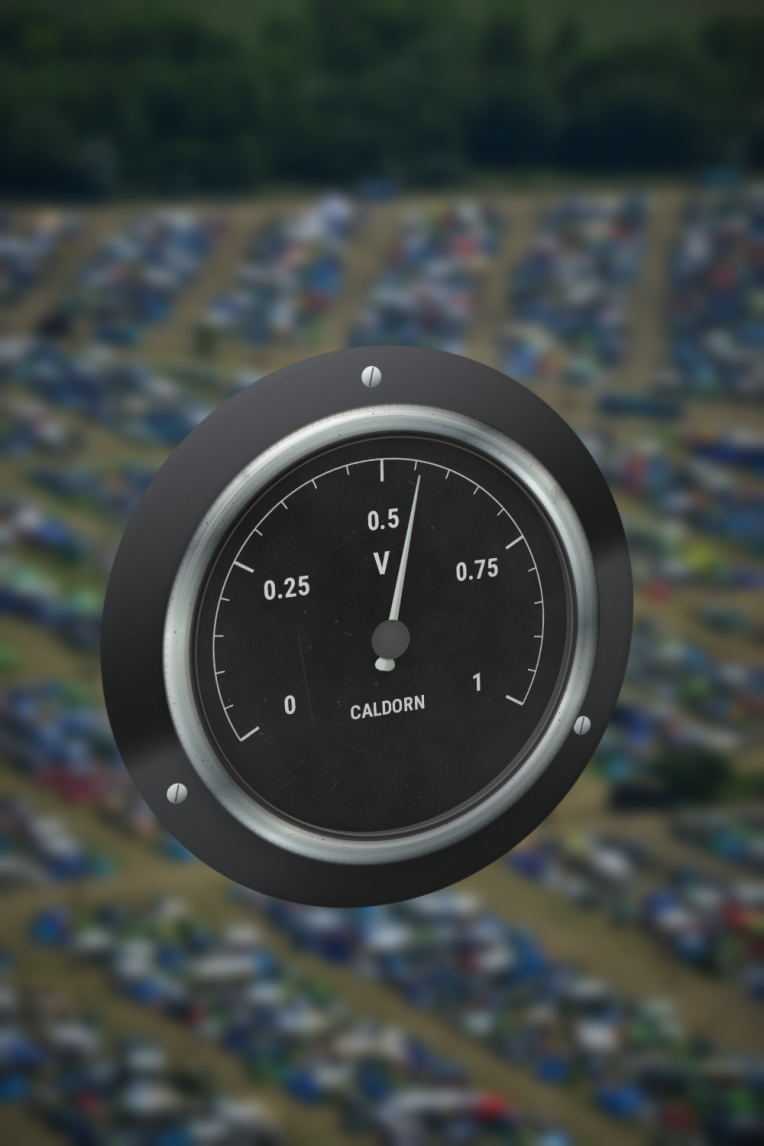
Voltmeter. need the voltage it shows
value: 0.55 V
